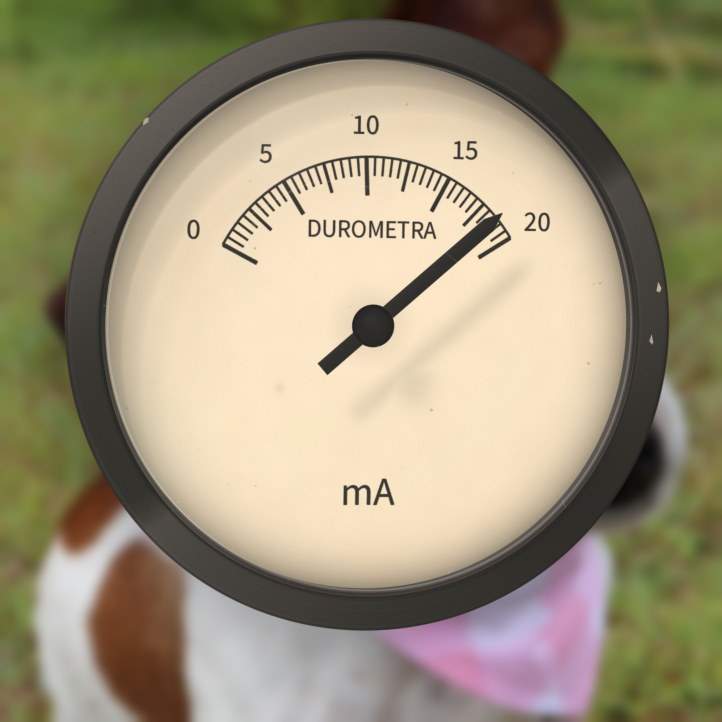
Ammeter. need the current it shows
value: 18.5 mA
